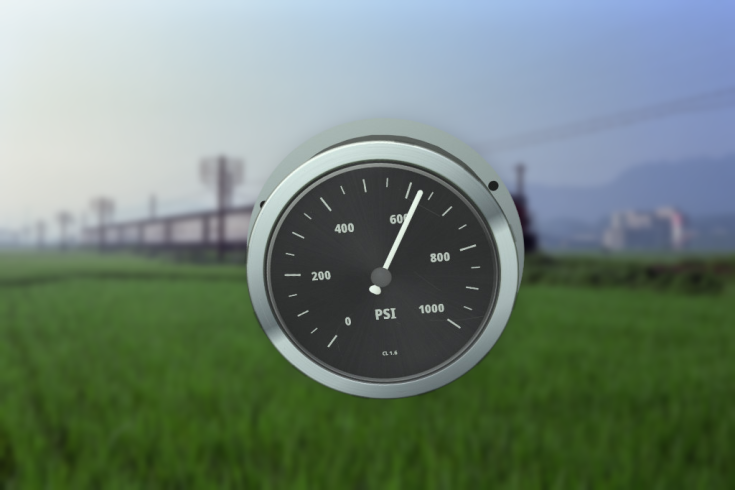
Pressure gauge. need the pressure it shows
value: 625 psi
